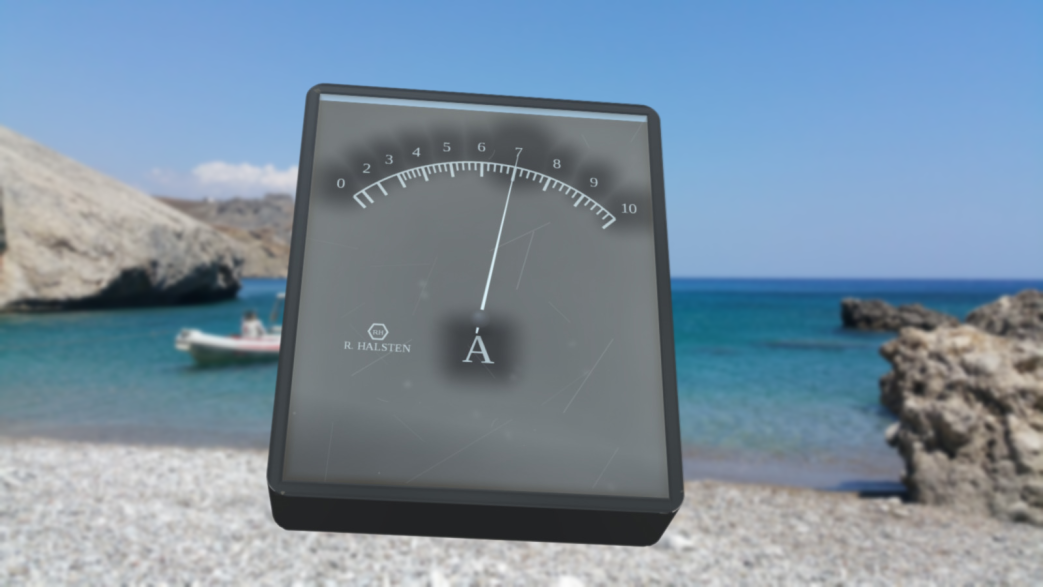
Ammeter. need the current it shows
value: 7 A
